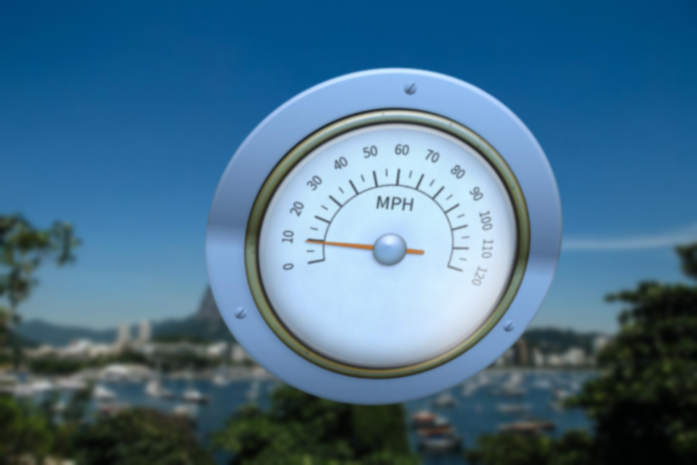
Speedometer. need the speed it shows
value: 10 mph
